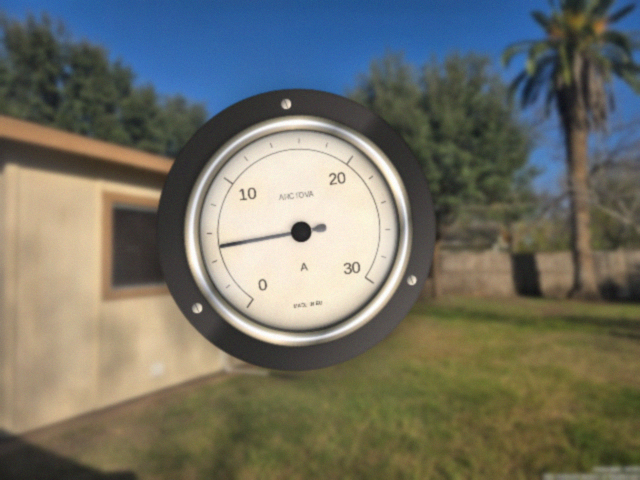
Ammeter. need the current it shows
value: 5 A
